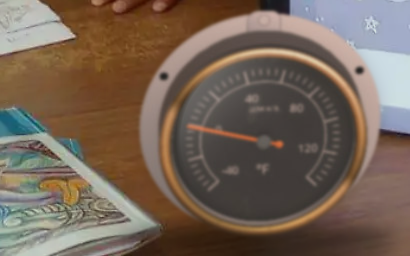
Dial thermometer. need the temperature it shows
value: 0 °F
